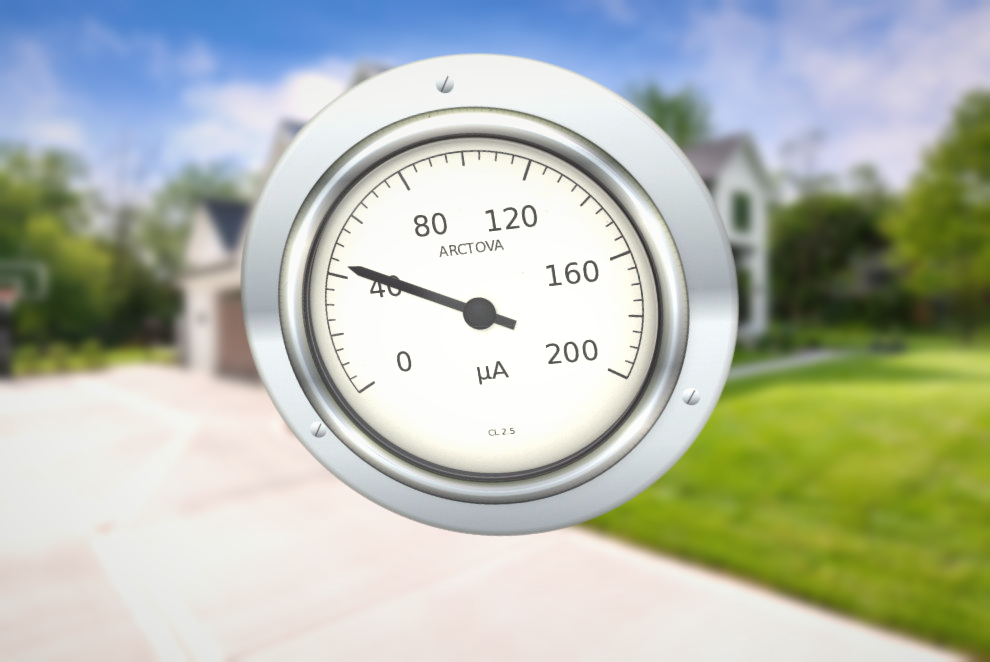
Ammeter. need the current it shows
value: 45 µA
